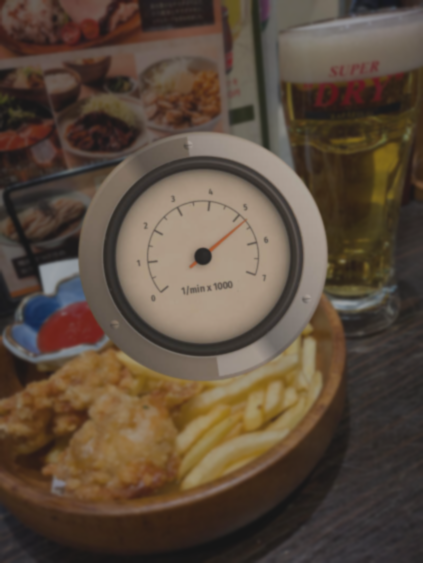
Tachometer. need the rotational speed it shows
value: 5250 rpm
